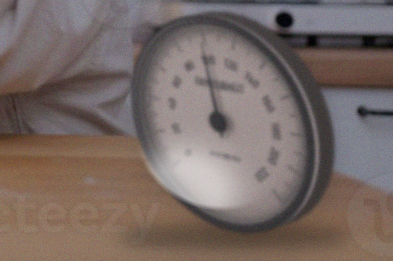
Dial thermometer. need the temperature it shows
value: 100 °F
